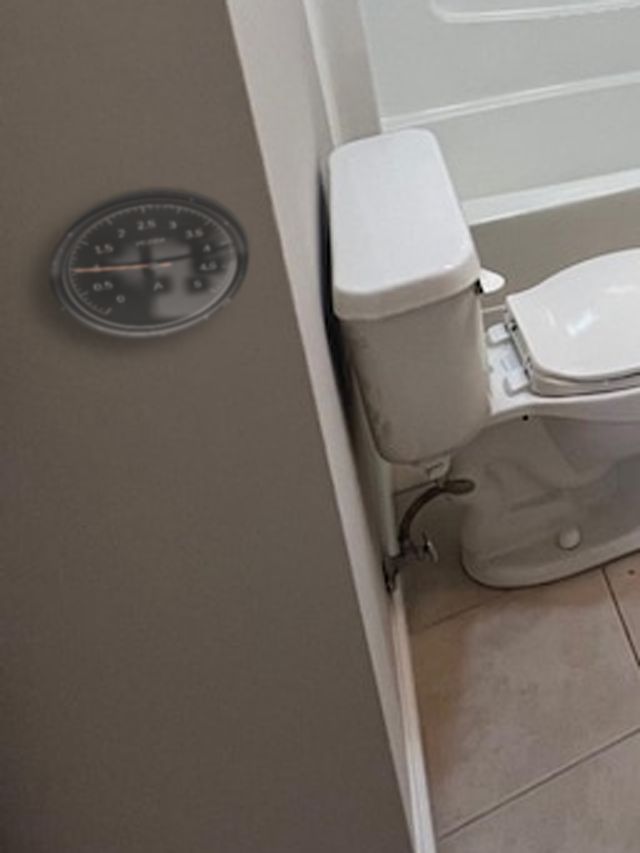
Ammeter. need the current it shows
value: 1 A
